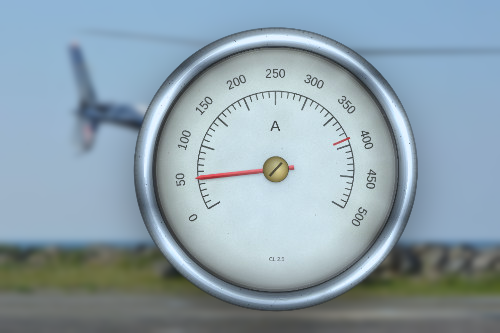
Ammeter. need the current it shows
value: 50 A
